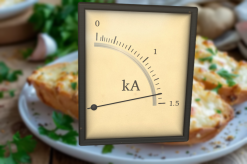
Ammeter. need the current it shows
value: 1.4 kA
